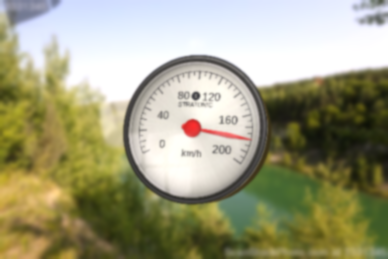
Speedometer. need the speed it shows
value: 180 km/h
